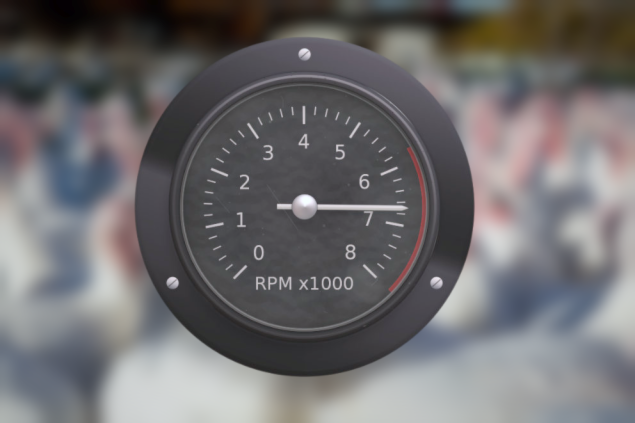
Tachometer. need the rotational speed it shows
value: 6700 rpm
